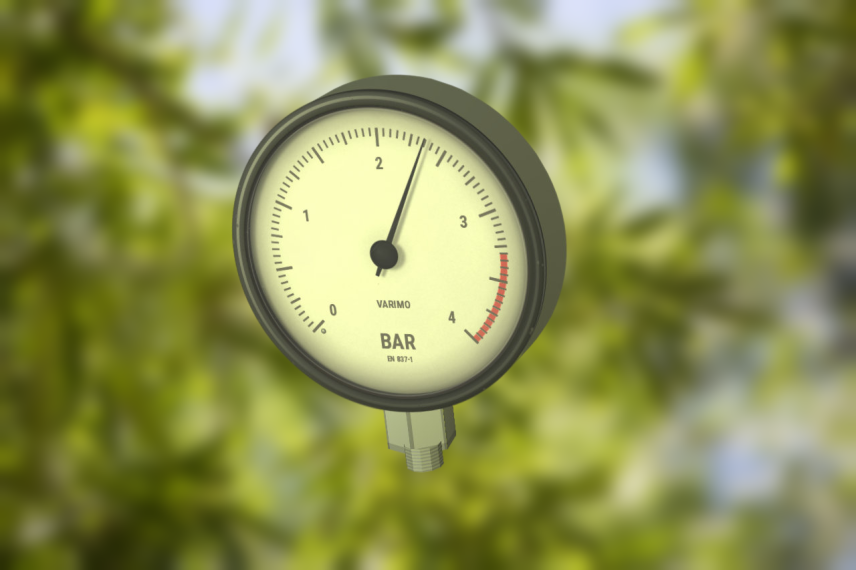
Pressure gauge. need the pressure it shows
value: 2.35 bar
